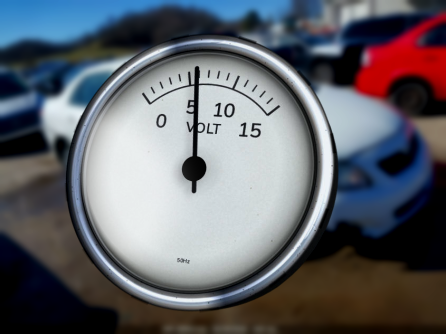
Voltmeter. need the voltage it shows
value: 6 V
